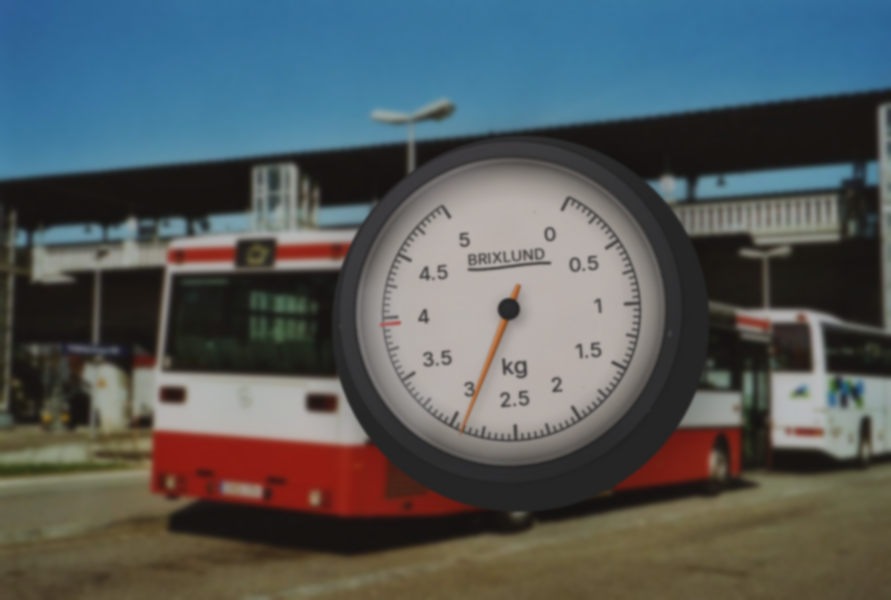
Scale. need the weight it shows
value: 2.9 kg
